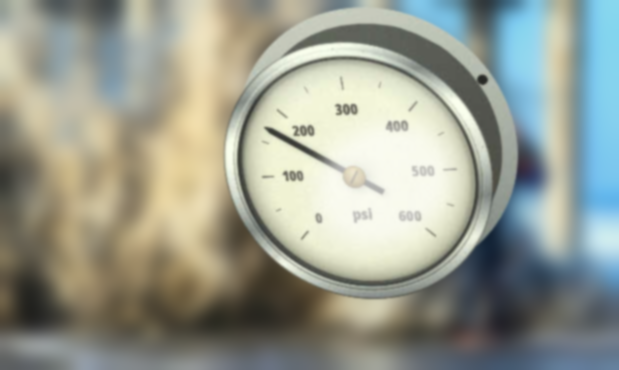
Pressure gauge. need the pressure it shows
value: 175 psi
